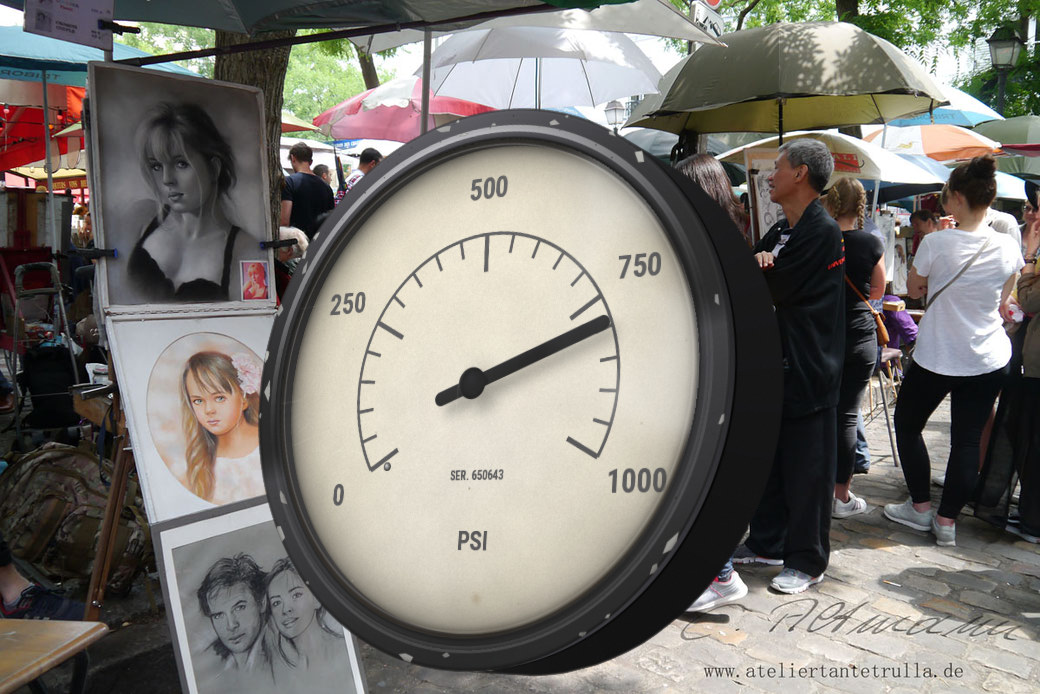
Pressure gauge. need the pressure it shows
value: 800 psi
